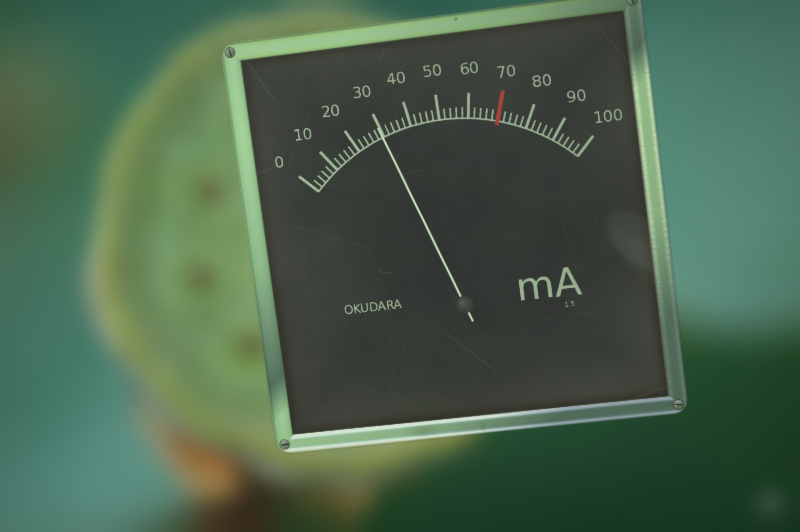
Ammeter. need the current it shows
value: 30 mA
